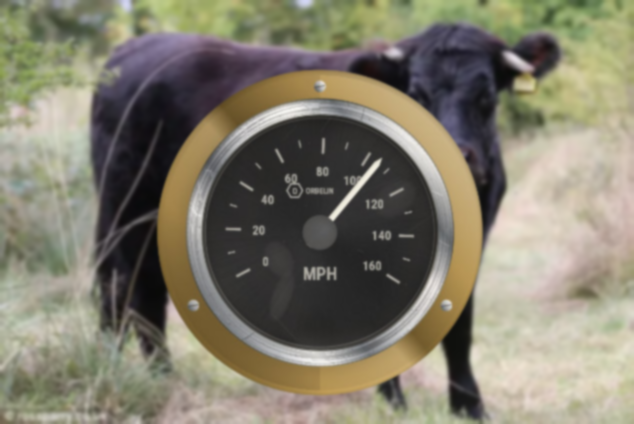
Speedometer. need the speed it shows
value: 105 mph
